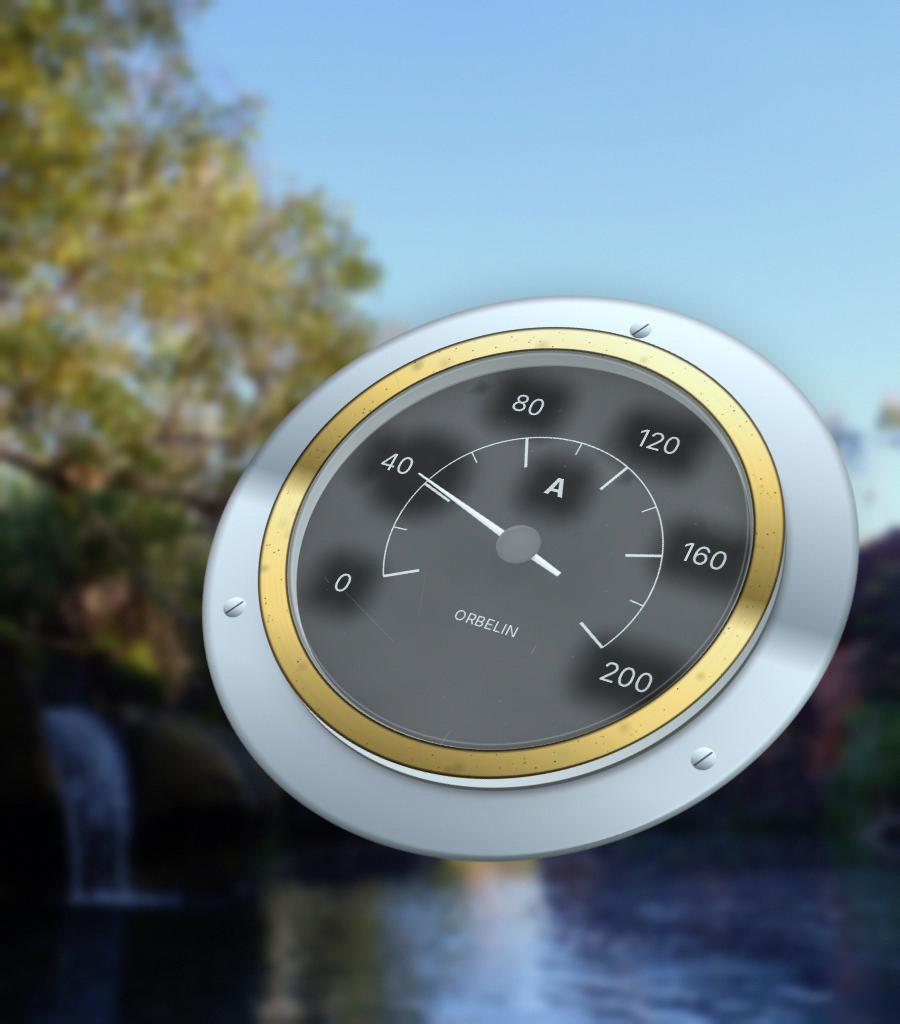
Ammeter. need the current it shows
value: 40 A
